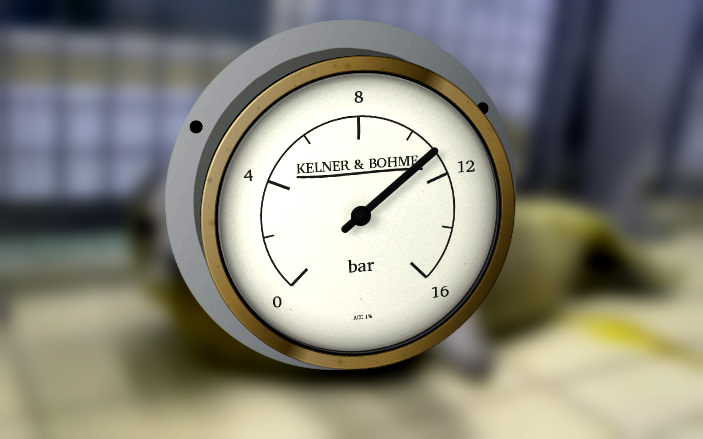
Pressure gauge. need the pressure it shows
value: 11 bar
